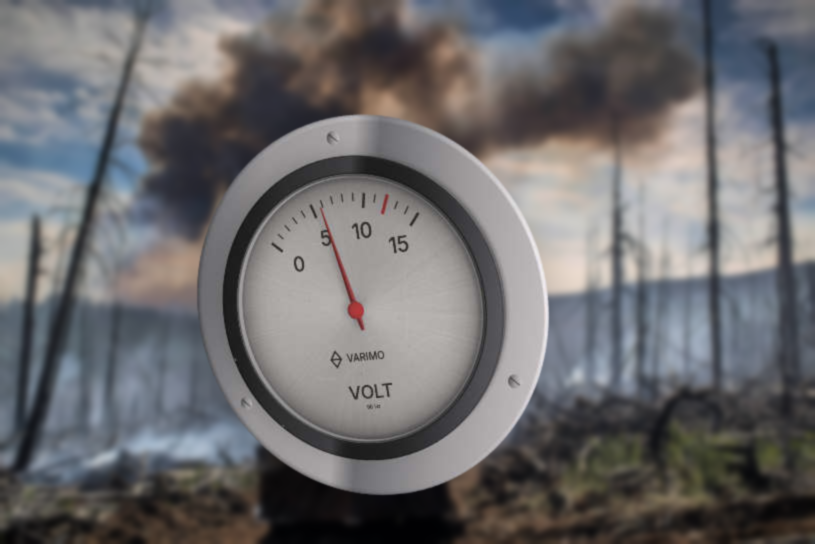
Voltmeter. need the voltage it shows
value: 6 V
